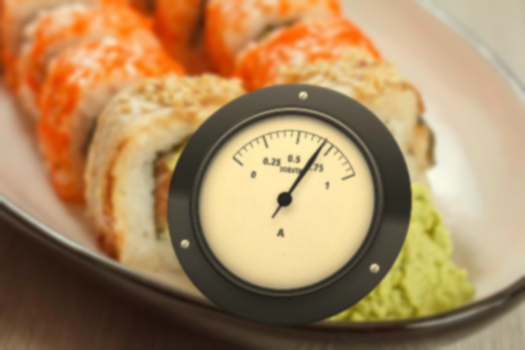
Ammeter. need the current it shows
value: 0.7 A
